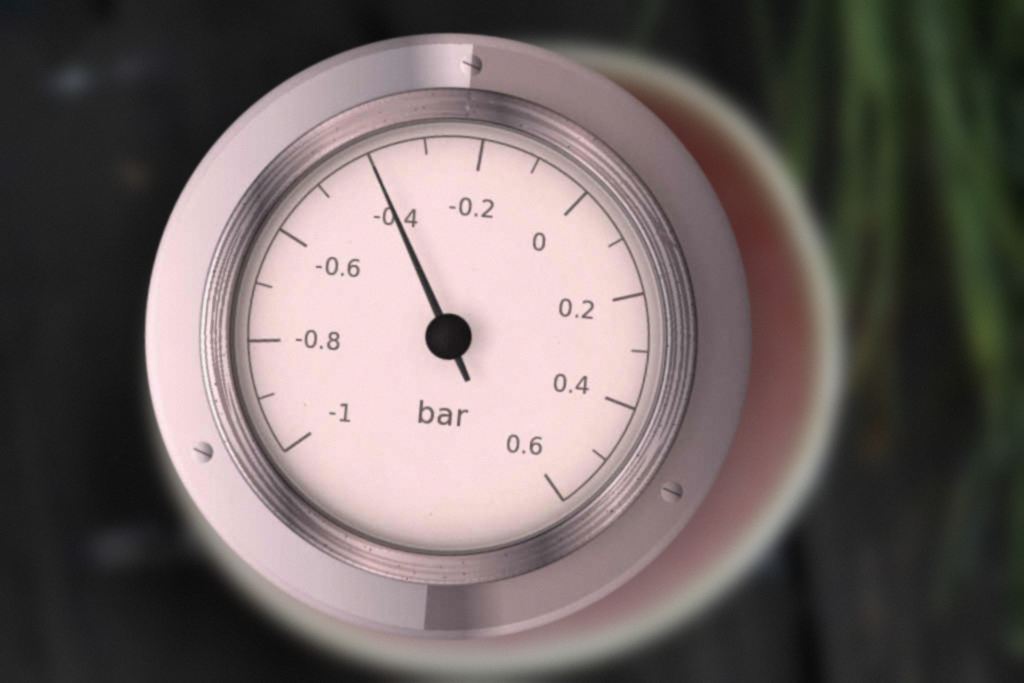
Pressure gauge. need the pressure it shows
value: -0.4 bar
